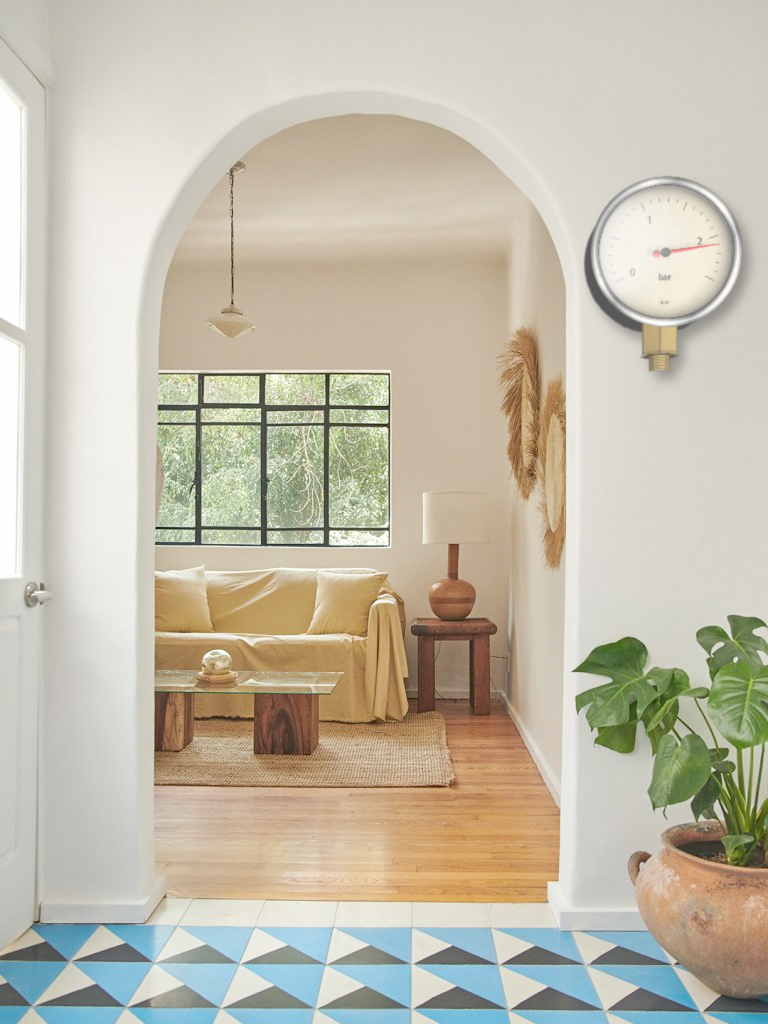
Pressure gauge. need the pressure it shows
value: 2.1 bar
